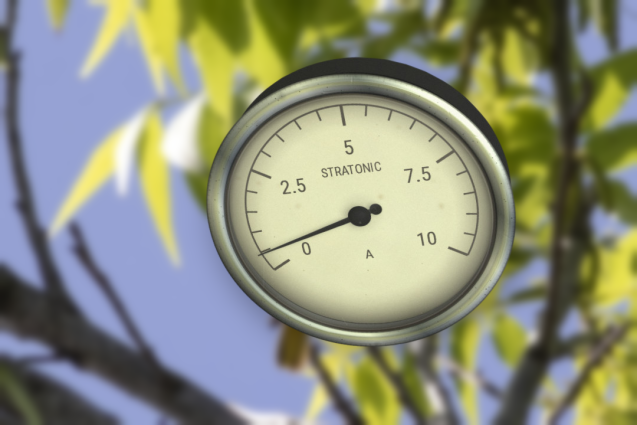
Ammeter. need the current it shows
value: 0.5 A
